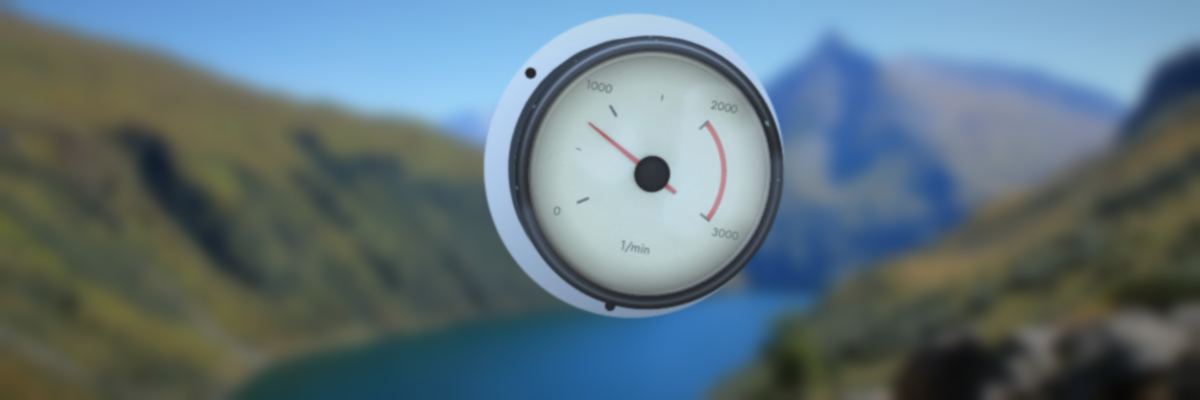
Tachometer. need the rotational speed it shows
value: 750 rpm
